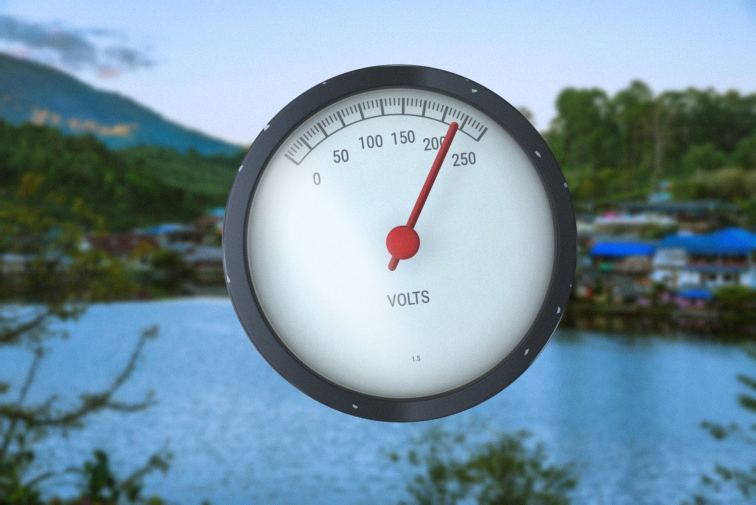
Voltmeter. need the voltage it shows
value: 215 V
